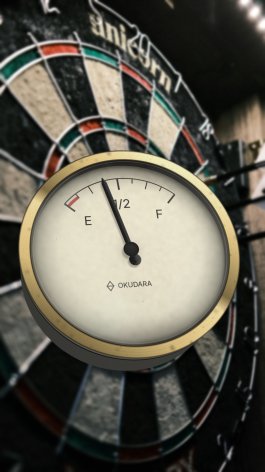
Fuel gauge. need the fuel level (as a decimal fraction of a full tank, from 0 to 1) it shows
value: 0.375
